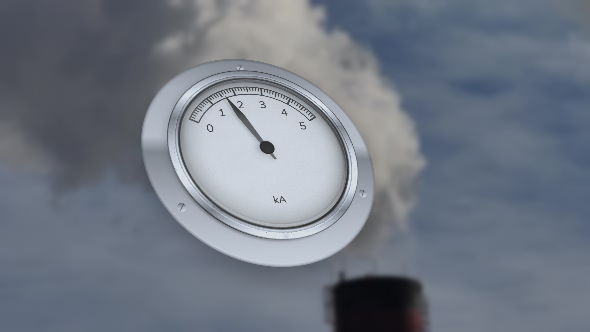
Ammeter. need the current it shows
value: 1.5 kA
